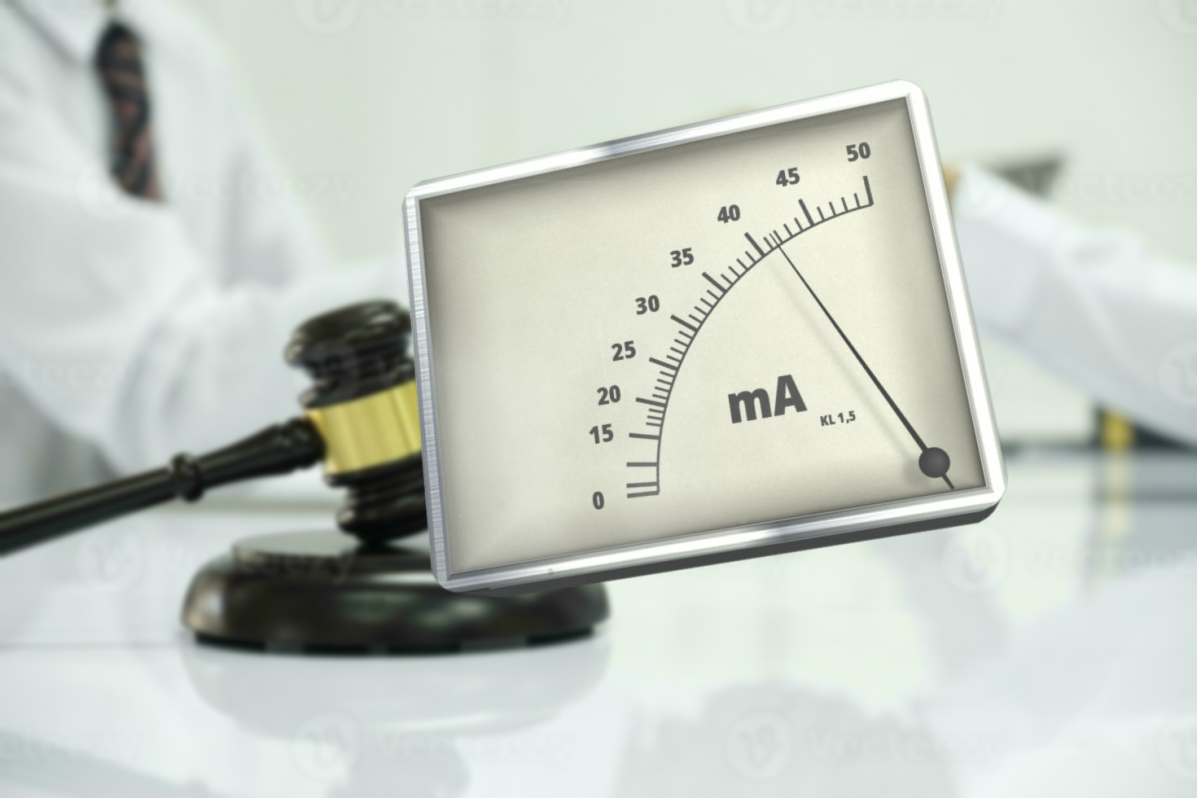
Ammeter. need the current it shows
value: 41.5 mA
